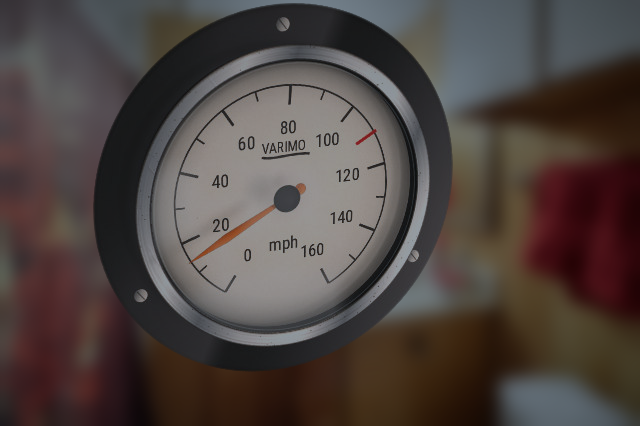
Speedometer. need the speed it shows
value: 15 mph
